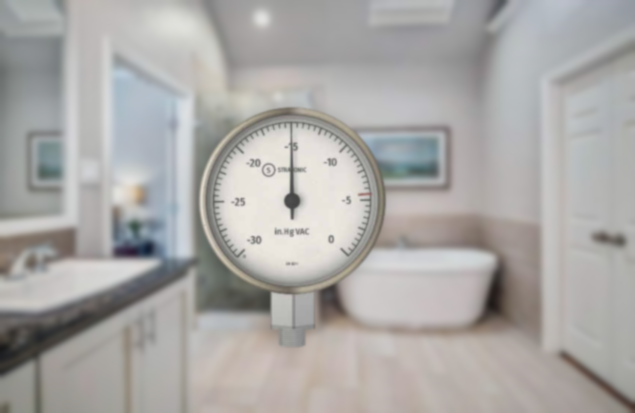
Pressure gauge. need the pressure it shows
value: -15 inHg
